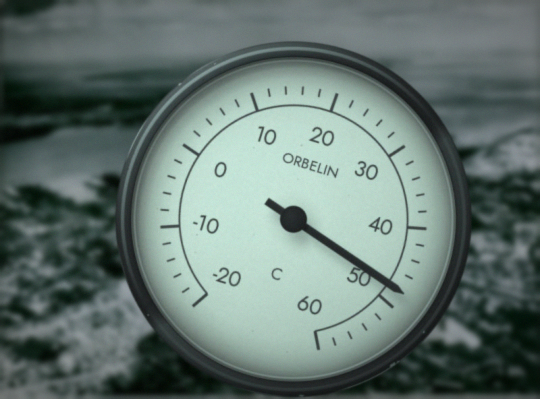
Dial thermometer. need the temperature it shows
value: 48 °C
